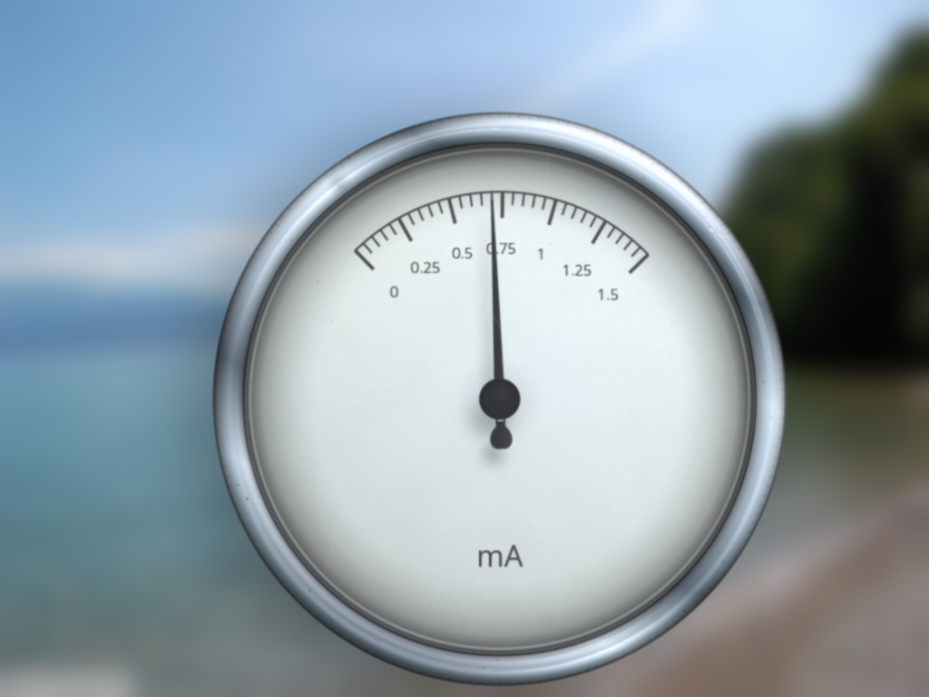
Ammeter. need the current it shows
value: 0.7 mA
